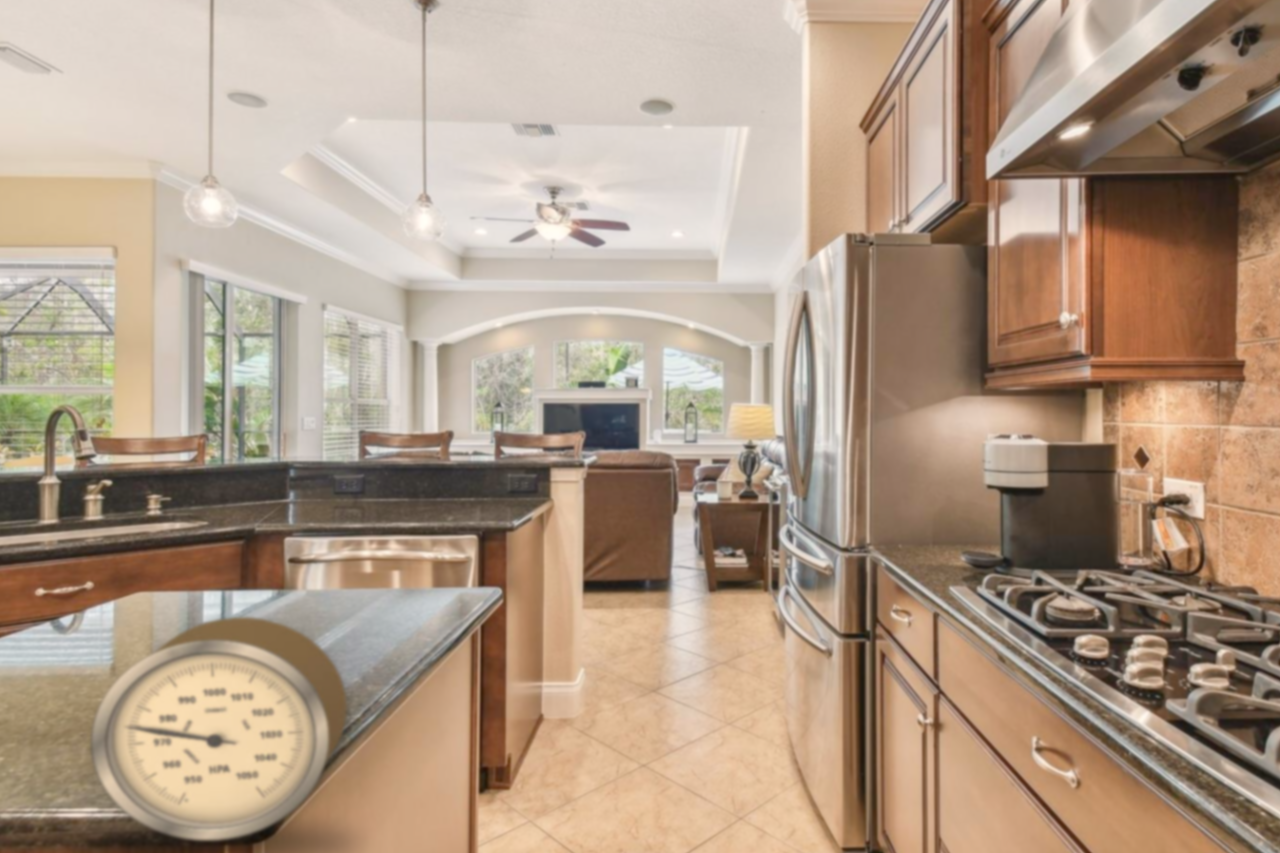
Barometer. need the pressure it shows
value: 975 hPa
